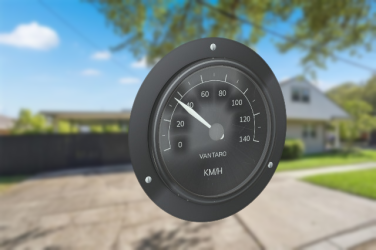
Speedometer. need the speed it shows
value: 35 km/h
